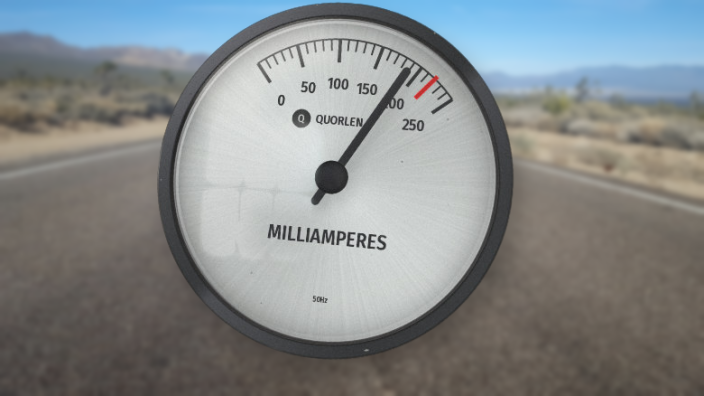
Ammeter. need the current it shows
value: 190 mA
